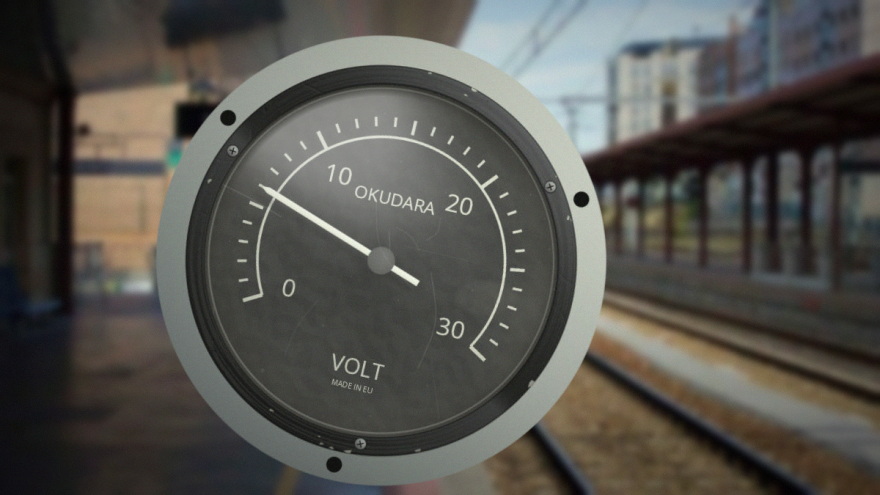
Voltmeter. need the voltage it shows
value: 6 V
